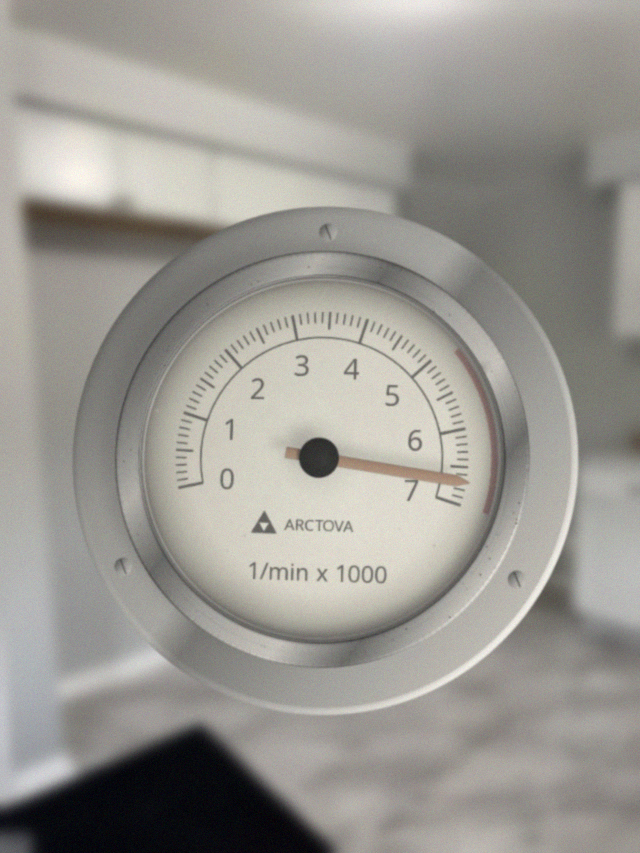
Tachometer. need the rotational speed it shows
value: 6700 rpm
